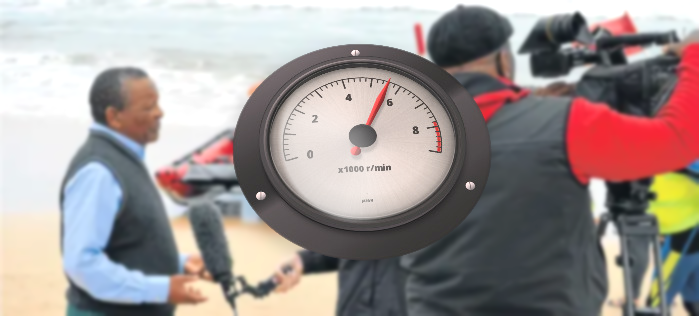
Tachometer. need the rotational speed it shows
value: 5600 rpm
